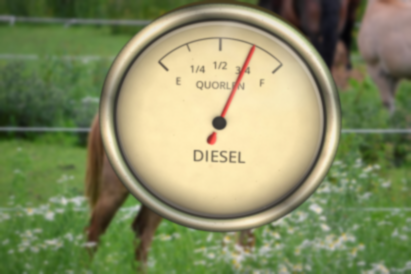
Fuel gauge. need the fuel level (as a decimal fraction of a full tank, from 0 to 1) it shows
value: 0.75
